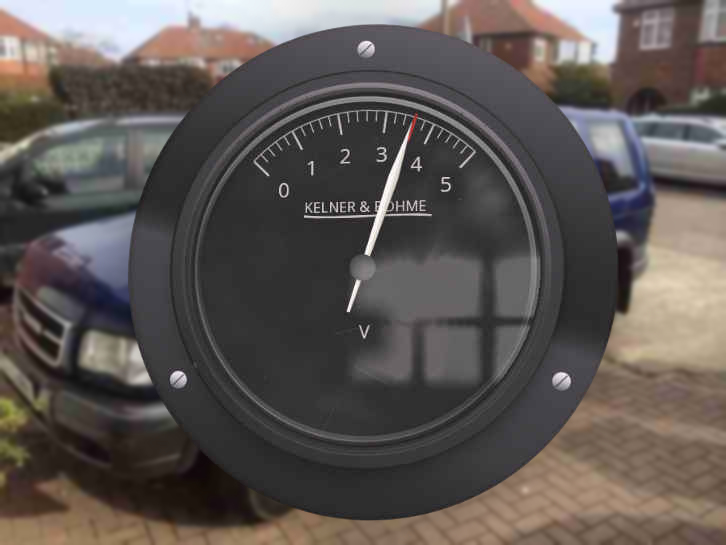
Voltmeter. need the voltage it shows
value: 3.6 V
